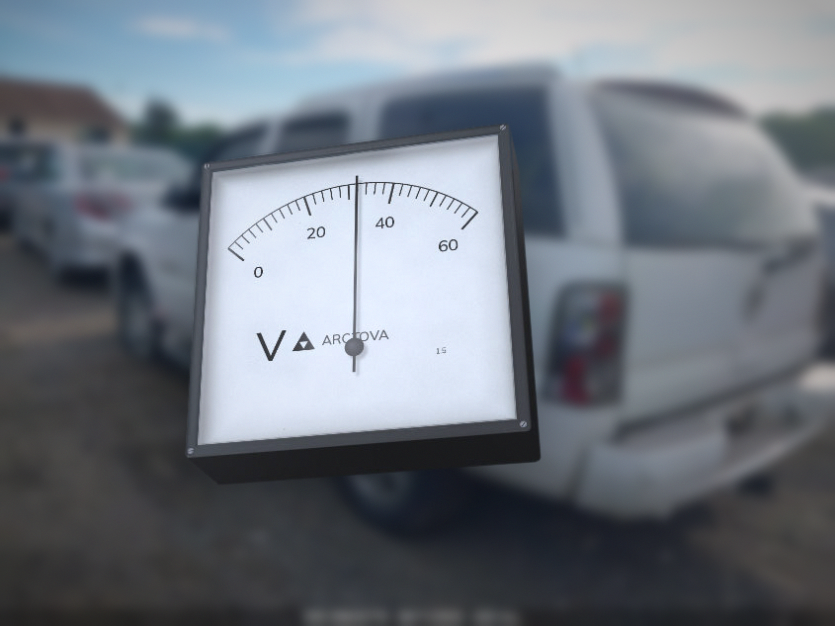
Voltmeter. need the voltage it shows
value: 32 V
